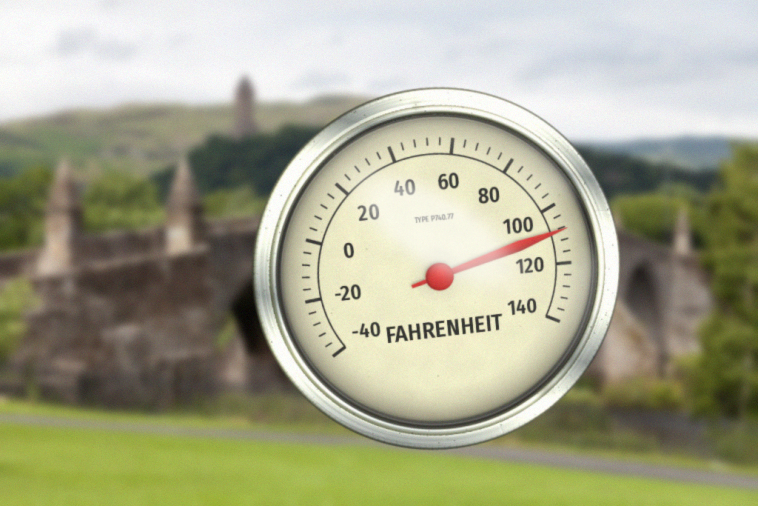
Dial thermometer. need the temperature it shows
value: 108 °F
